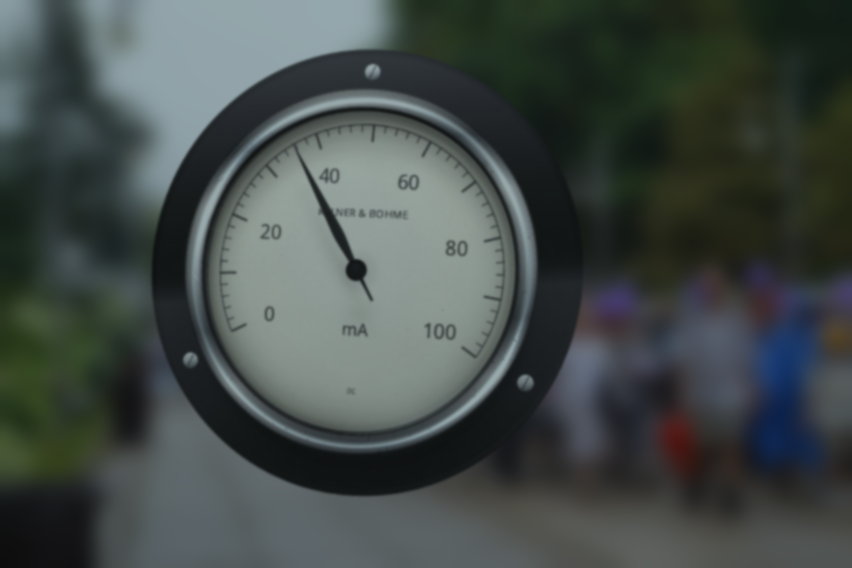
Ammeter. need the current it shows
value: 36 mA
